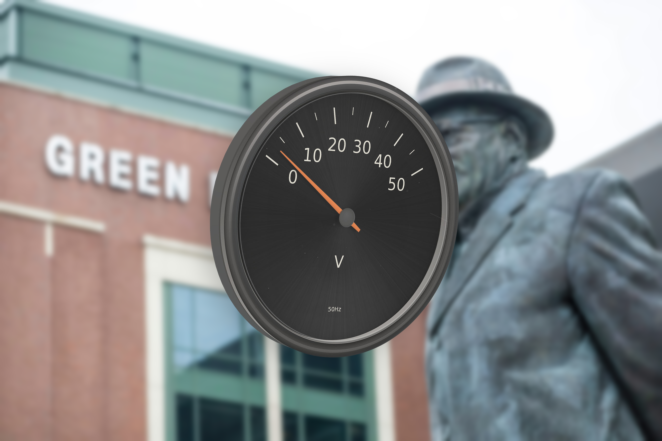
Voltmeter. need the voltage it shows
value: 2.5 V
